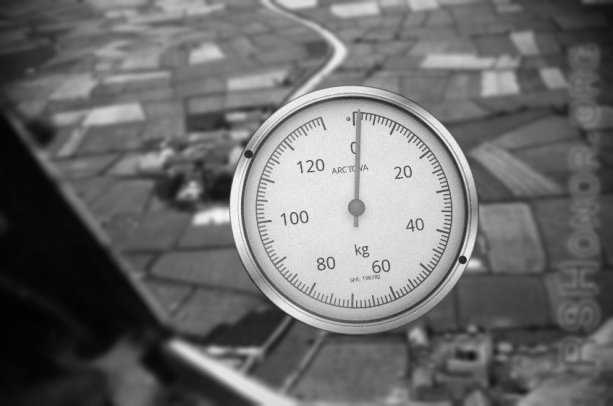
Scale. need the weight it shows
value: 1 kg
